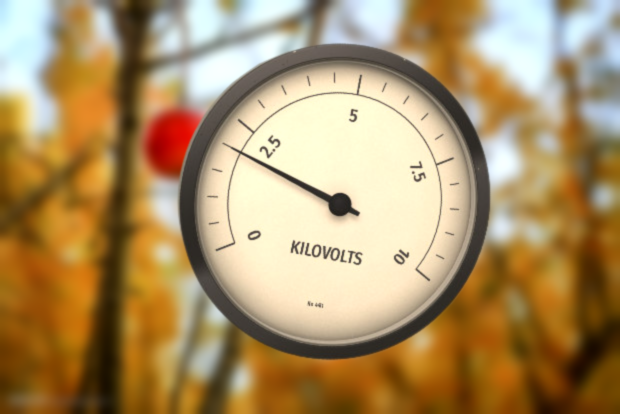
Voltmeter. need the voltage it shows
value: 2 kV
